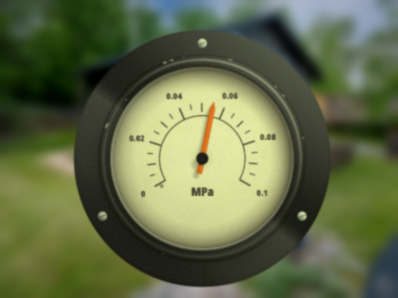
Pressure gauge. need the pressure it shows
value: 0.055 MPa
